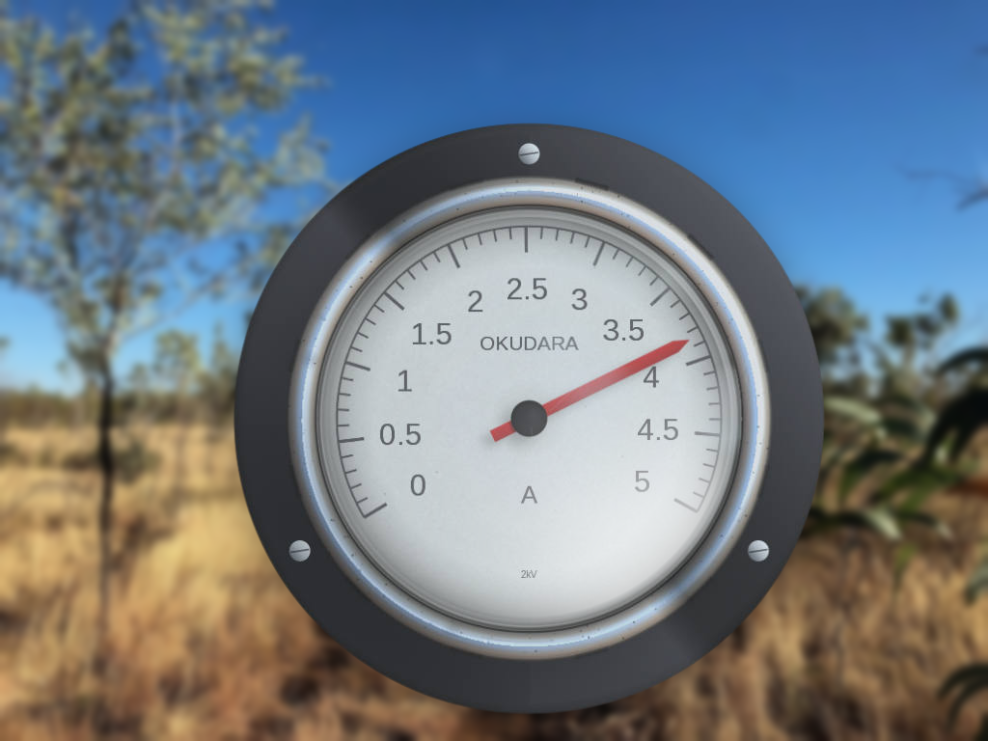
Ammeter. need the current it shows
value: 3.85 A
